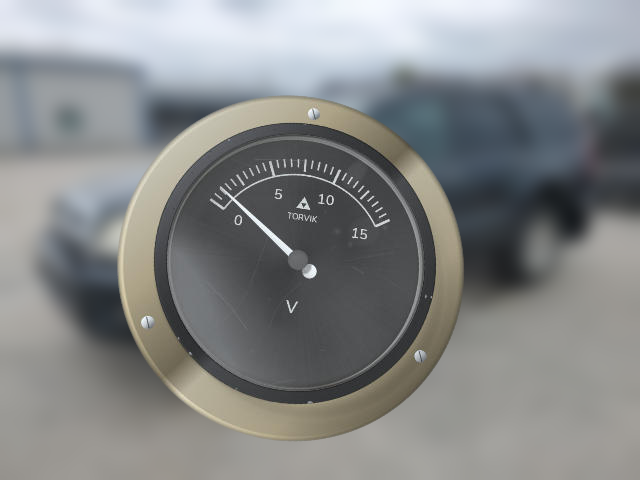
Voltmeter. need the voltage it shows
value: 1 V
